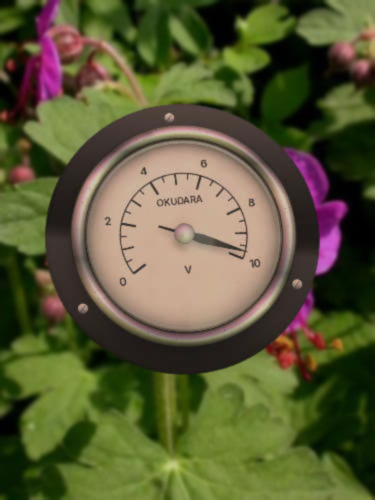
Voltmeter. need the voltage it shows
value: 9.75 V
